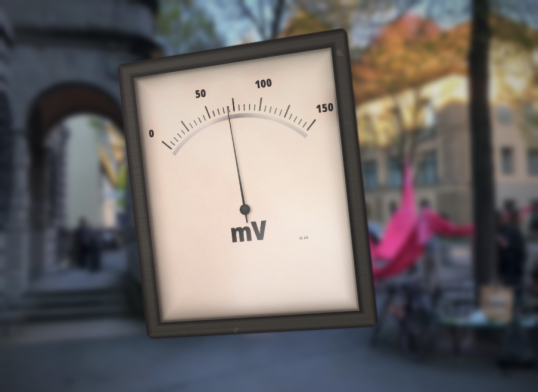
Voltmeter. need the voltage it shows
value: 70 mV
